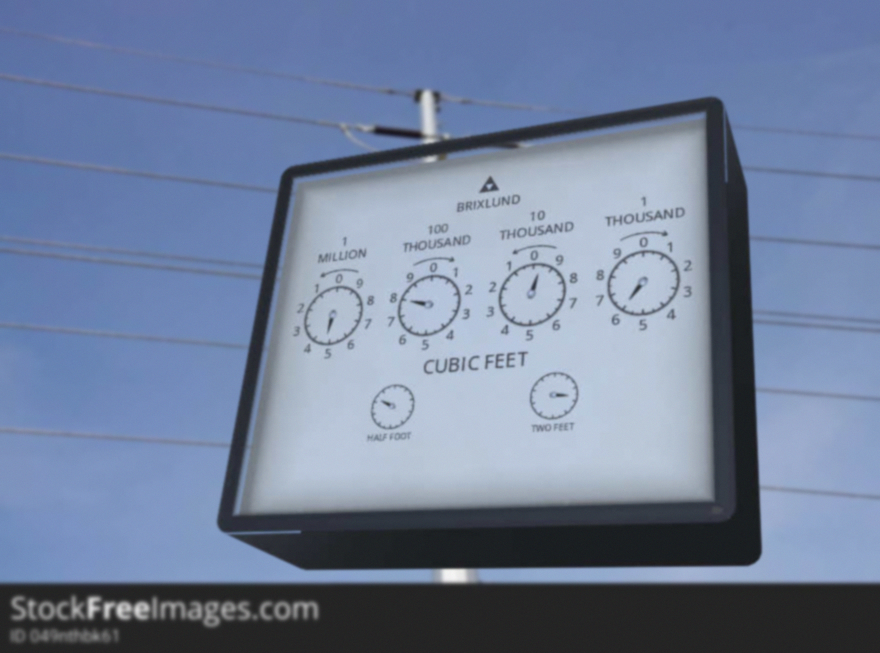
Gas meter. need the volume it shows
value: 479600 ft³
